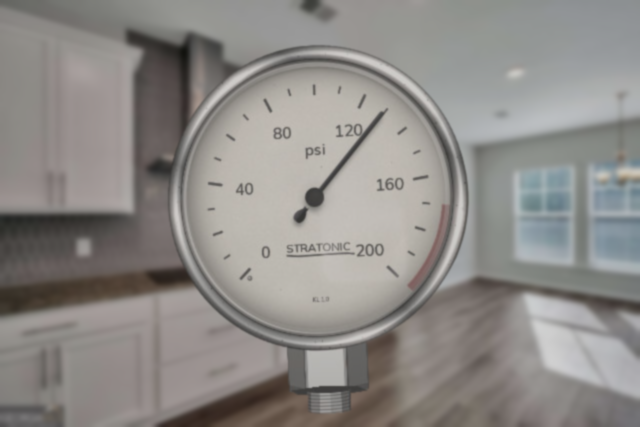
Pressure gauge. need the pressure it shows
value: 130 psi
